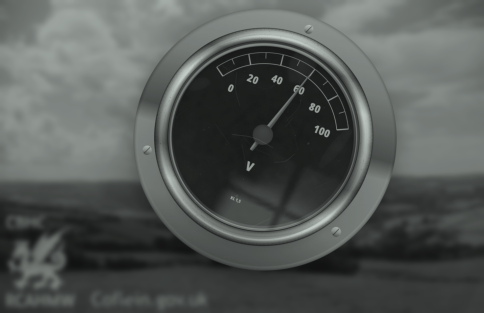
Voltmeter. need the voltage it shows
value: 60 V
